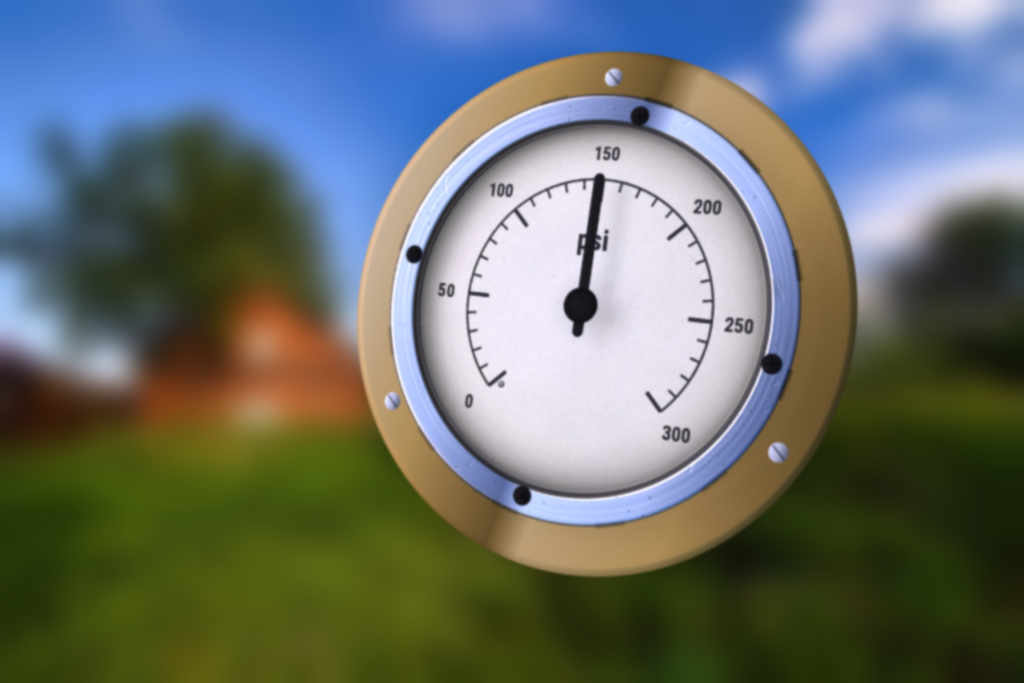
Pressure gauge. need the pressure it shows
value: 150 psi
